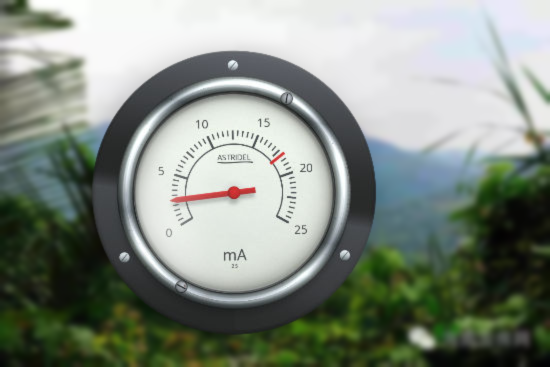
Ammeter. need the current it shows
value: 2.5 mA
